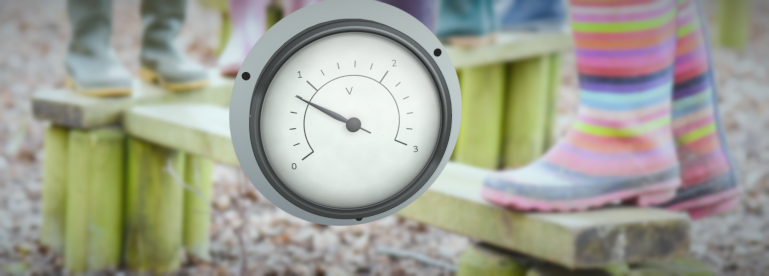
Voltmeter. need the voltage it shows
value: 0.8 V
